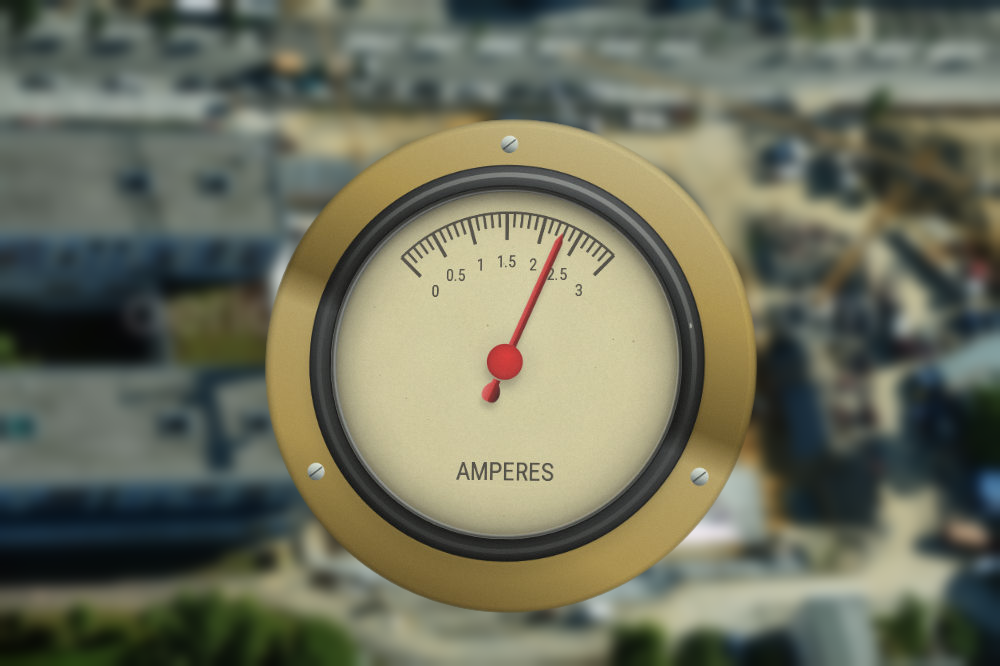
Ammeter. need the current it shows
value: 2.3 A
